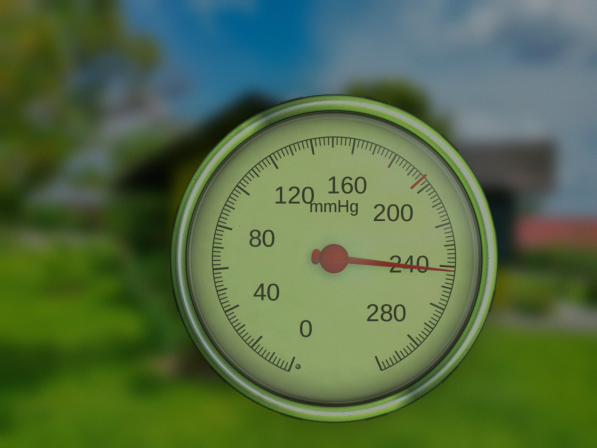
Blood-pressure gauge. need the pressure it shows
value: 242 mmHg
